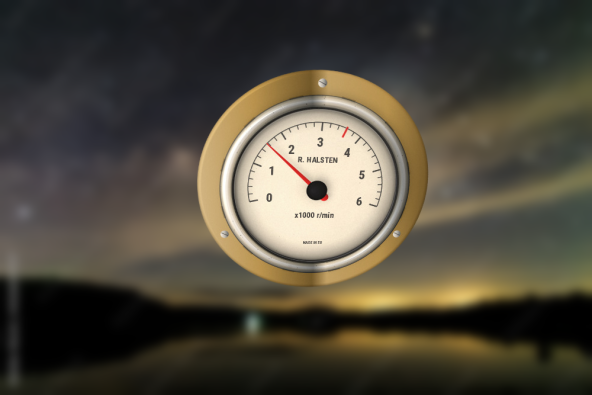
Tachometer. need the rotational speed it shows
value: 1600 rpm
